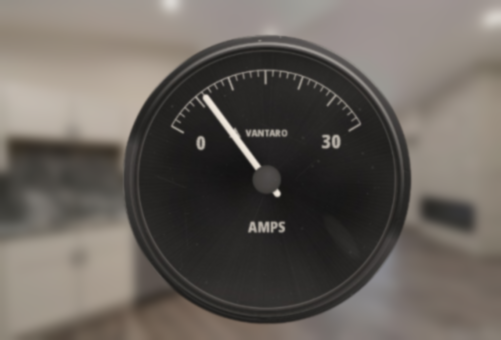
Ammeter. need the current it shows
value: 6 A
